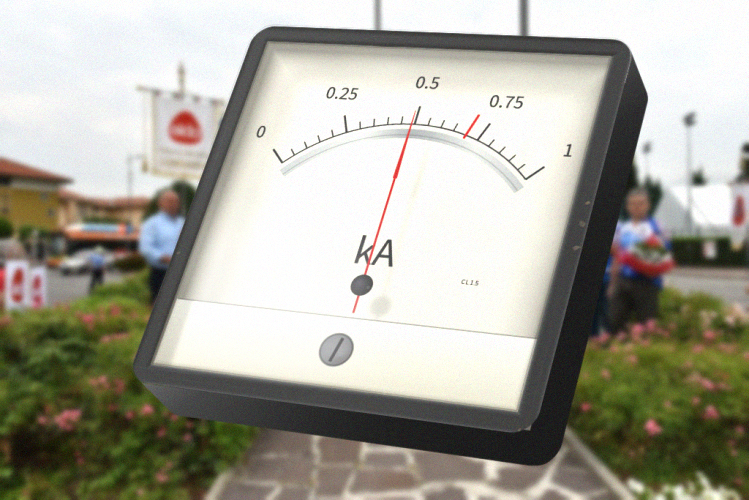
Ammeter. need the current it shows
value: 0.5 kA
